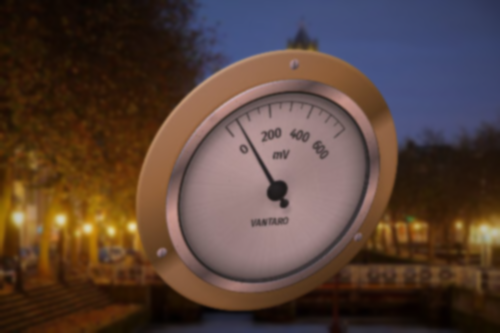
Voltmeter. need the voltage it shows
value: 50 mV
